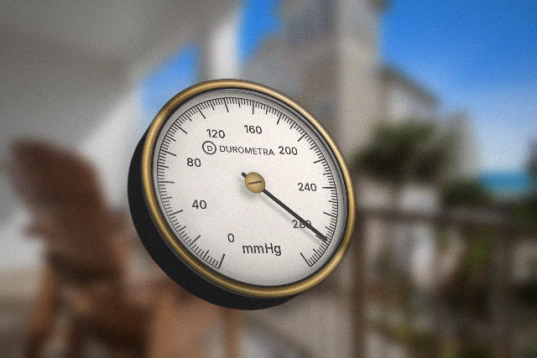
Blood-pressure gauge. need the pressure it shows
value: 280 mmHg
